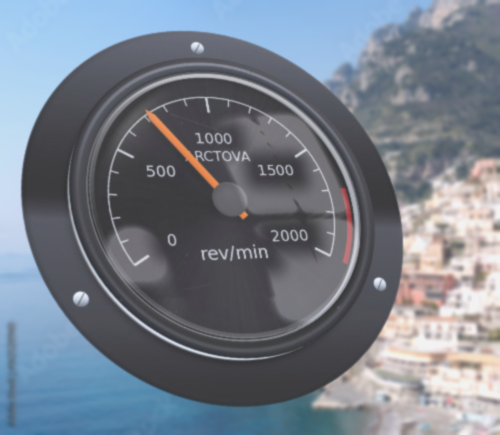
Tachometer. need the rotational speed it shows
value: 700 rpm
